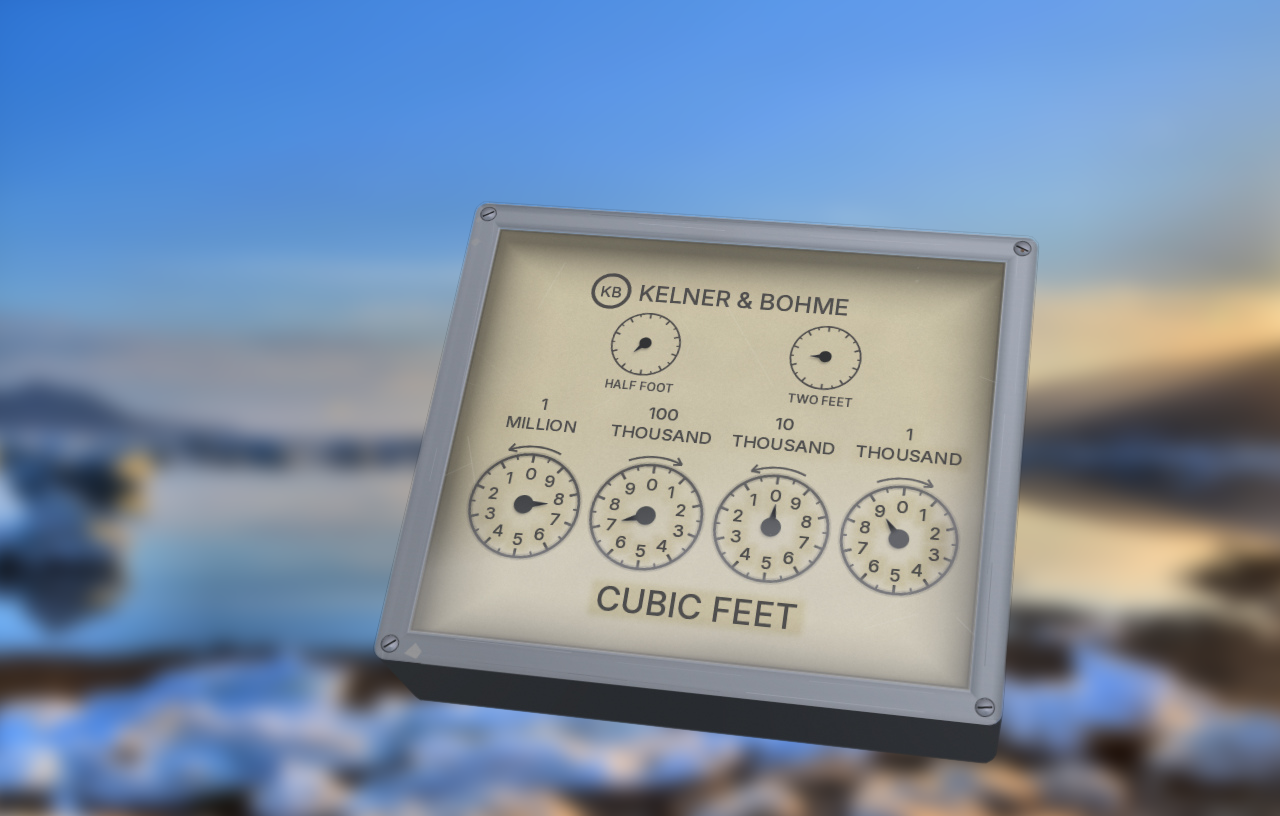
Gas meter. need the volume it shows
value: 769900 ft³
